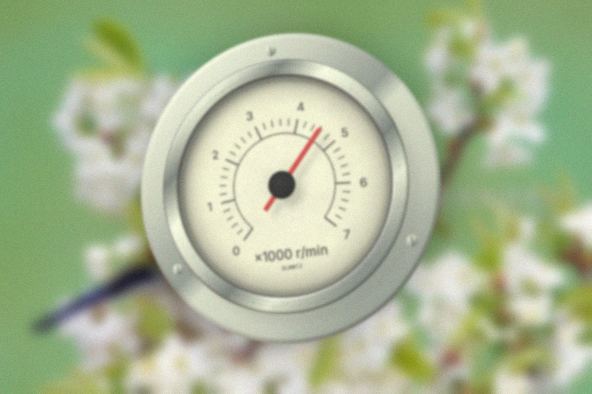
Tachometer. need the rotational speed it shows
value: 4600 rpm
